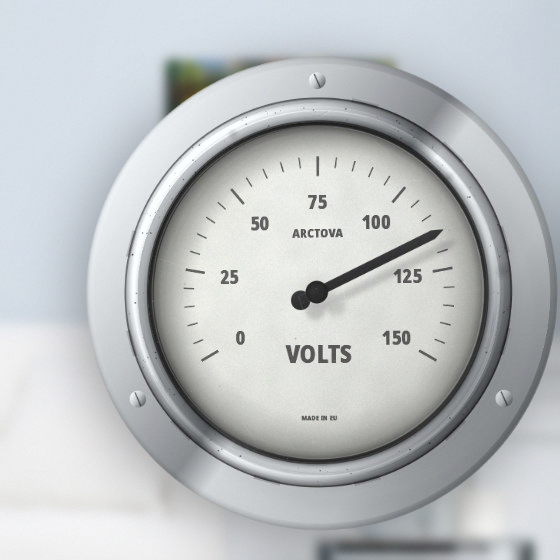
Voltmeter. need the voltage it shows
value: 115 V
